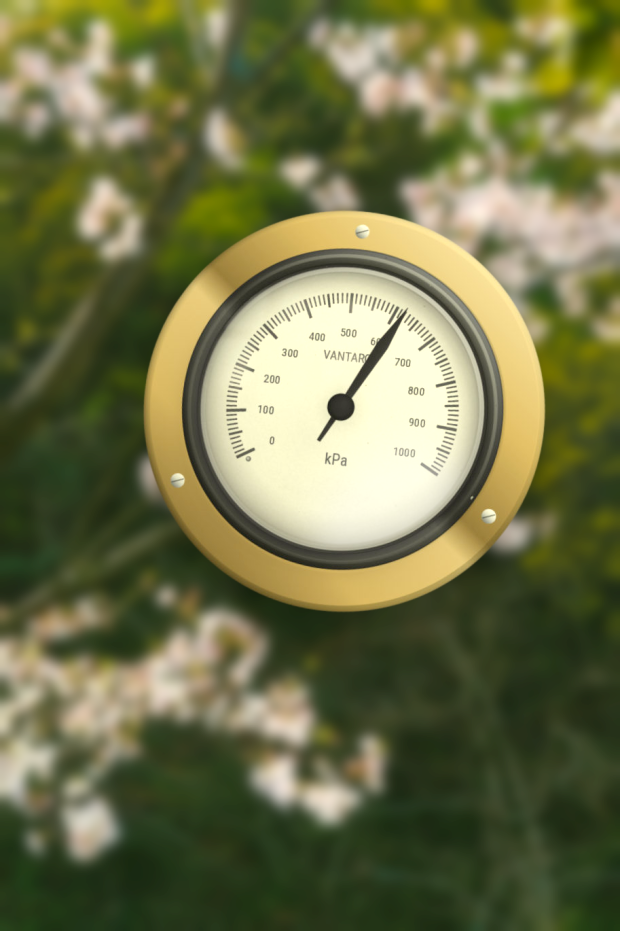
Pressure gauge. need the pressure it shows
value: 620 kPa
